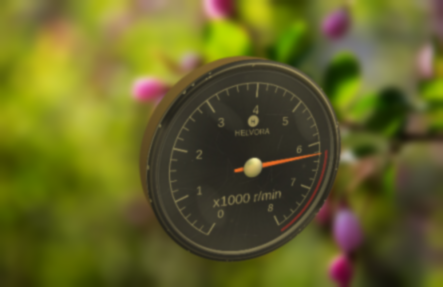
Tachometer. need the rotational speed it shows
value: 6200 rpm
